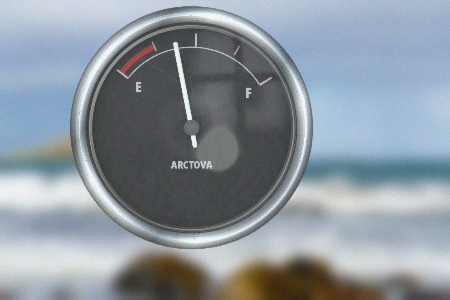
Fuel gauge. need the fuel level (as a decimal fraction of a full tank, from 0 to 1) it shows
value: 0.375
